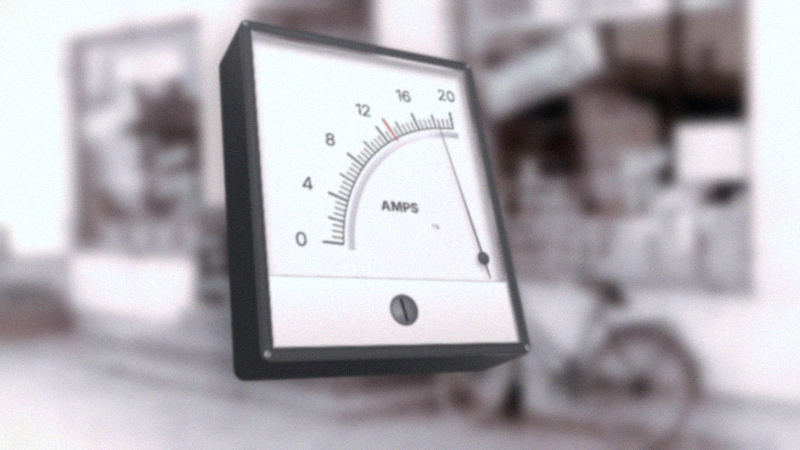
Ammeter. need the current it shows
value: 18 A
